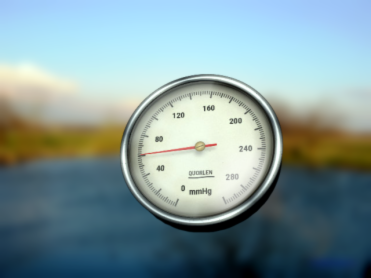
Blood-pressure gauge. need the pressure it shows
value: 60 mmHg
